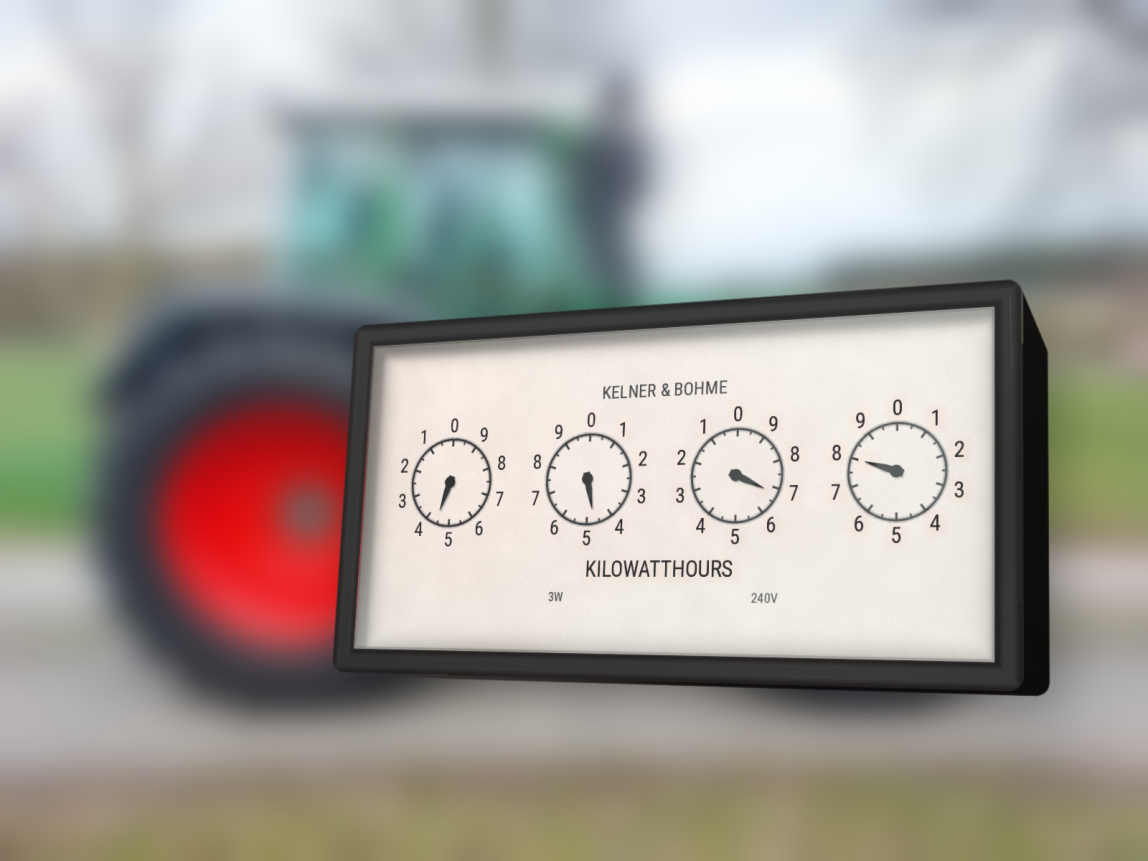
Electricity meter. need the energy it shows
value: 4468 kWh
